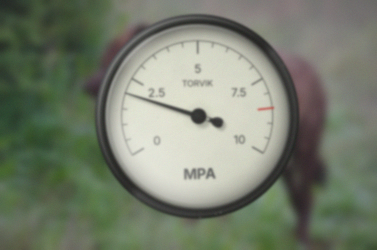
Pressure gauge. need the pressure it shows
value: 2 MPa
